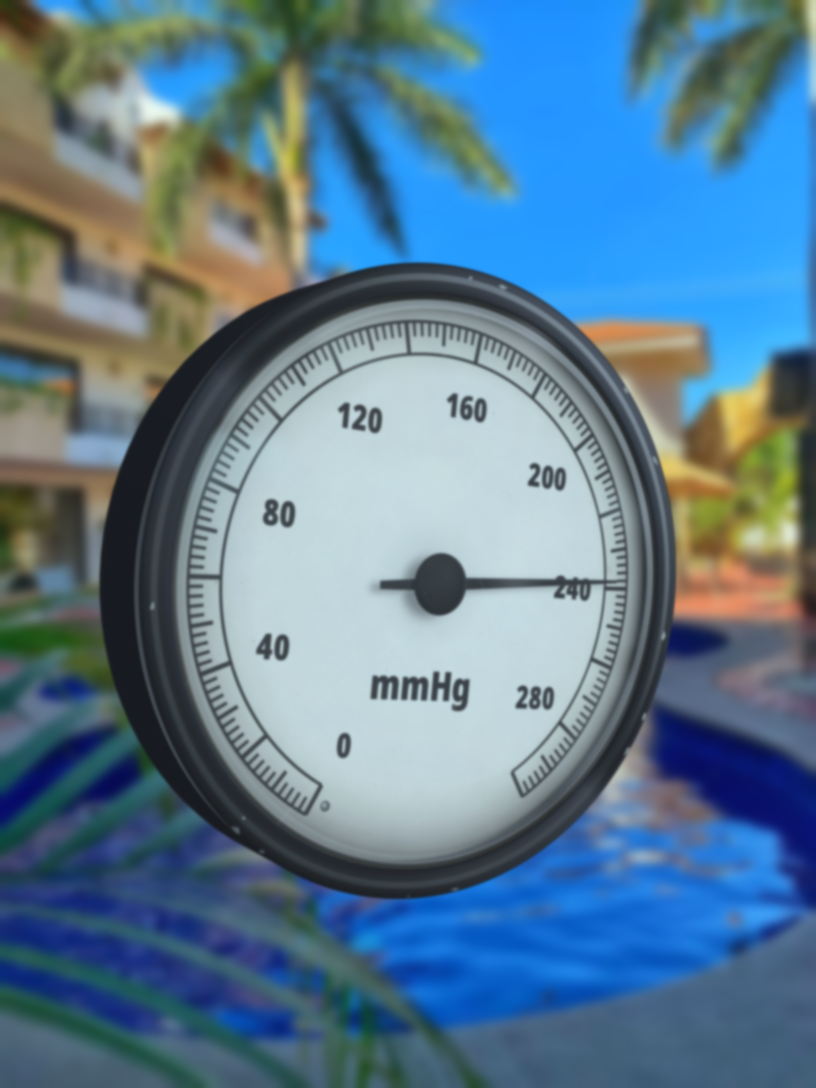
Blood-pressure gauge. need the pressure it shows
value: 238 mmHg
